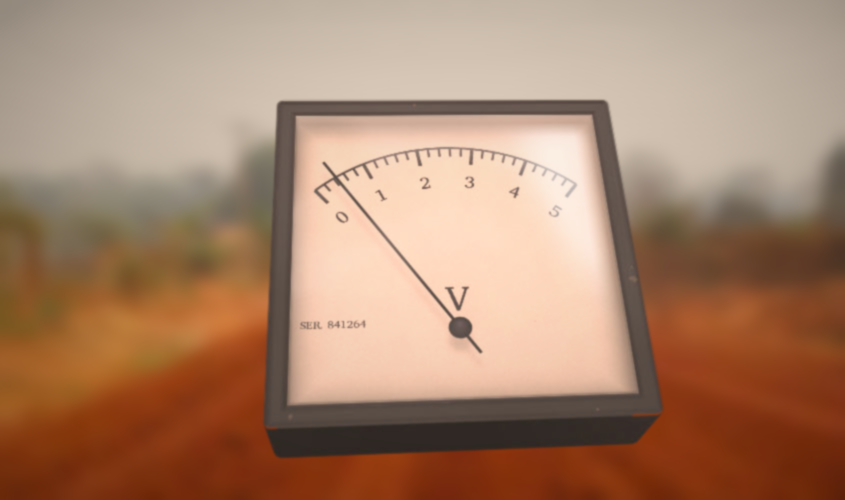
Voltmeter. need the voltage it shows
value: 0.4 V
